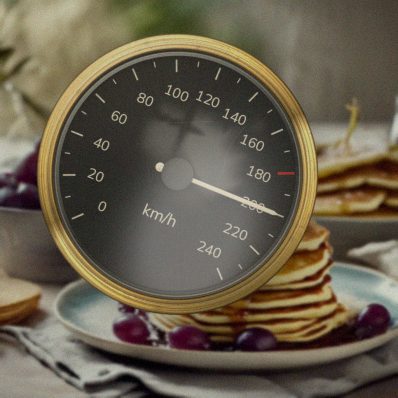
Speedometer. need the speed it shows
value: 200 km/h
